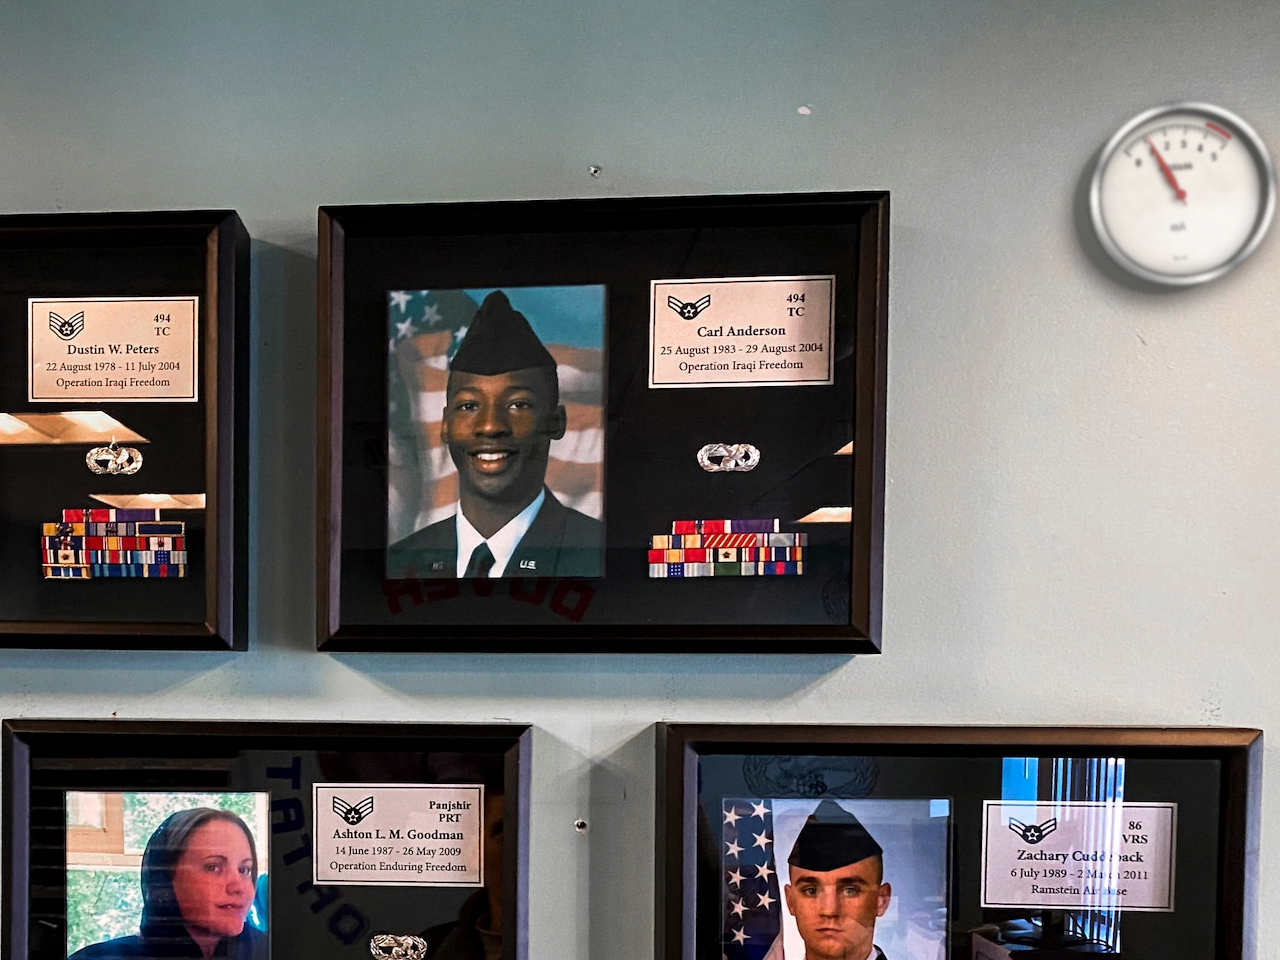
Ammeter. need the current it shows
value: 1 mA
